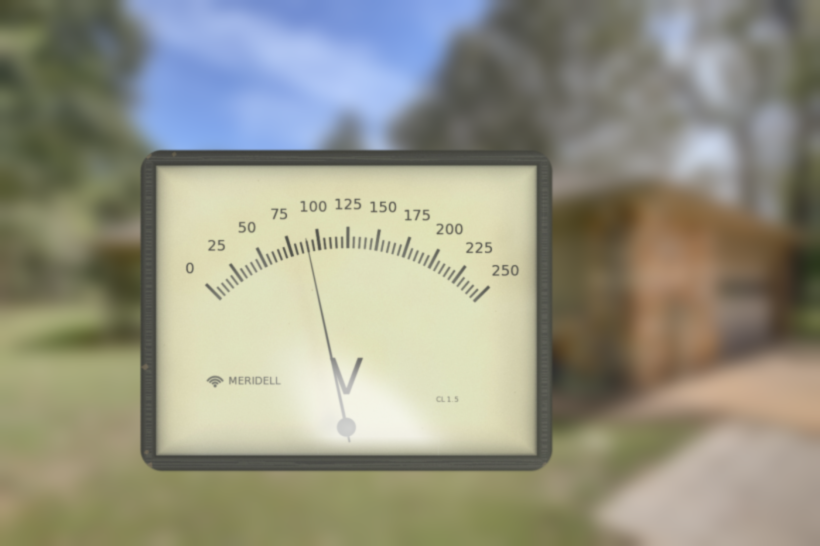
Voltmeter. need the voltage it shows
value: 90 V
